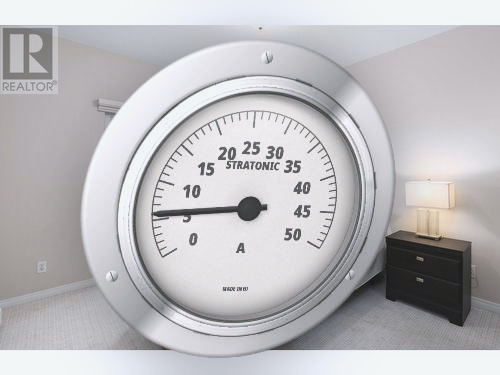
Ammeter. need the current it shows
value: 6 A
